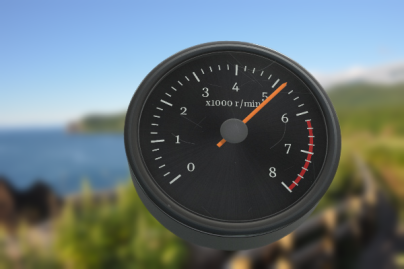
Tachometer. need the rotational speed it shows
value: 5200 rpm
